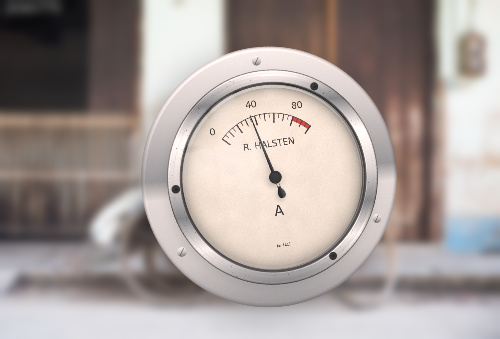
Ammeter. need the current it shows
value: 35 A
